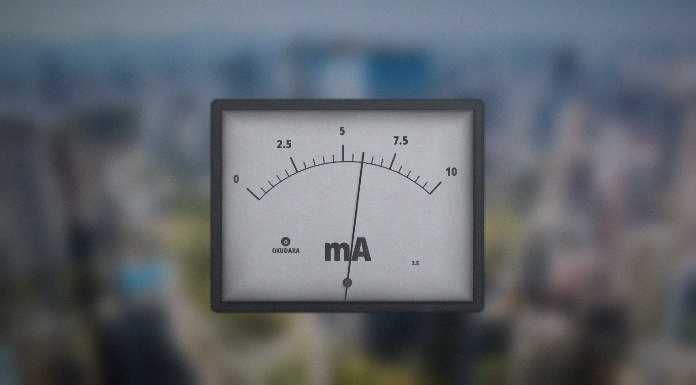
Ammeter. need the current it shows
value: 6 mA
